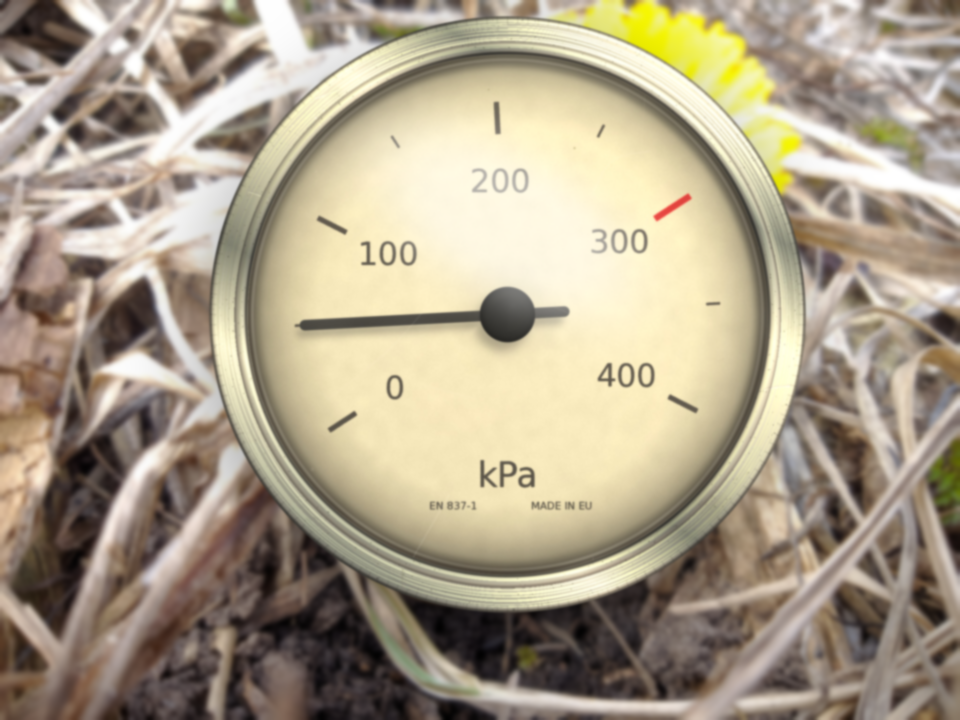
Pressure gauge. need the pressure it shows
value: 50 kPa
